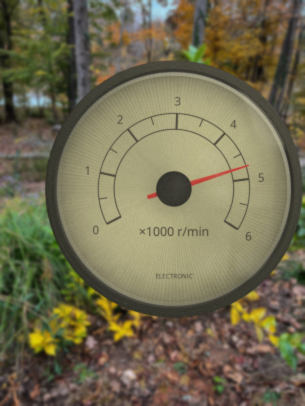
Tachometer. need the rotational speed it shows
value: 4750 rpm
